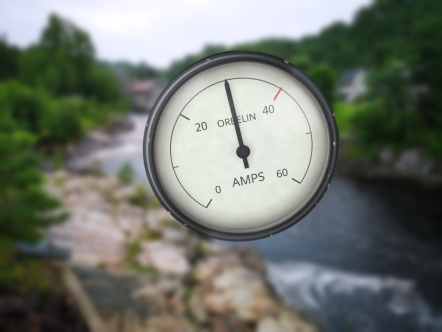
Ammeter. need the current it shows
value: 30 A
